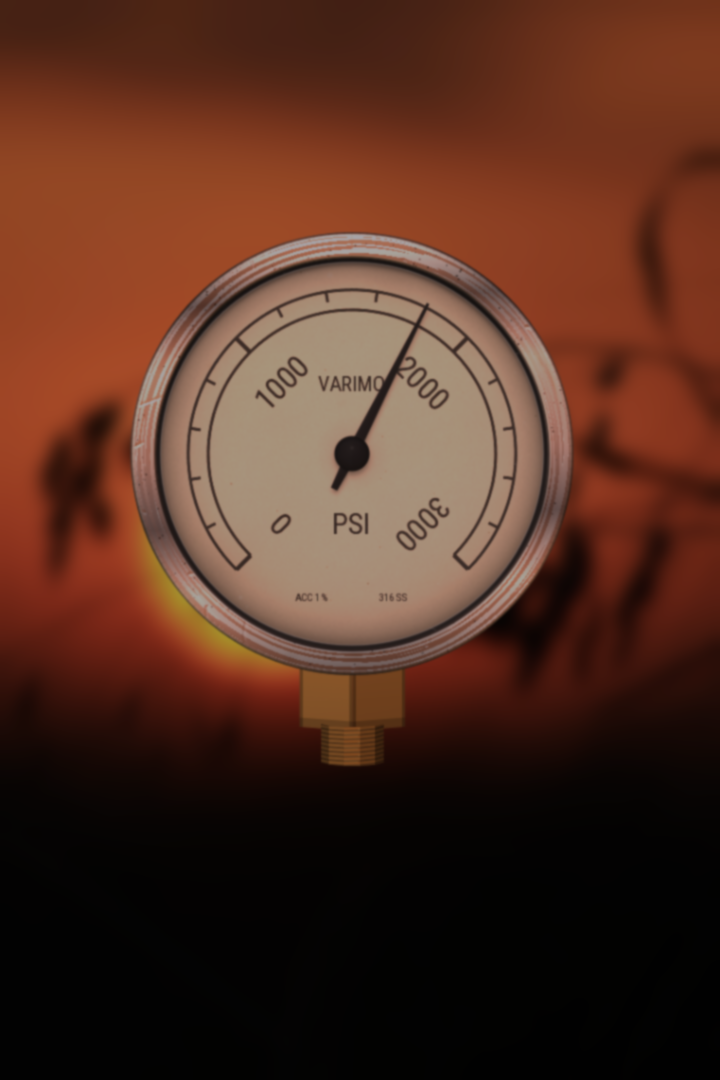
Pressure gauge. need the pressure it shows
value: 1800 psi
